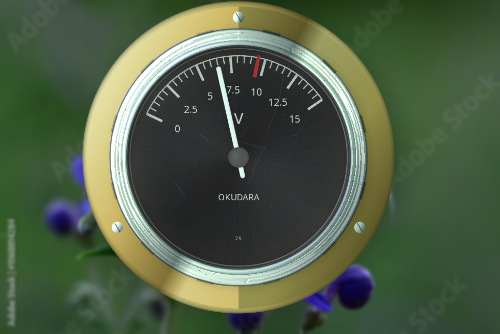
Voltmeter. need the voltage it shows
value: 6.5 V
